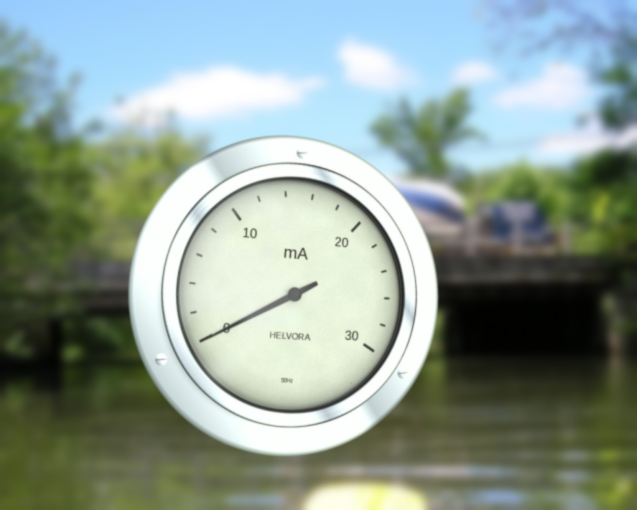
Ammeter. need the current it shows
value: 0 mA
